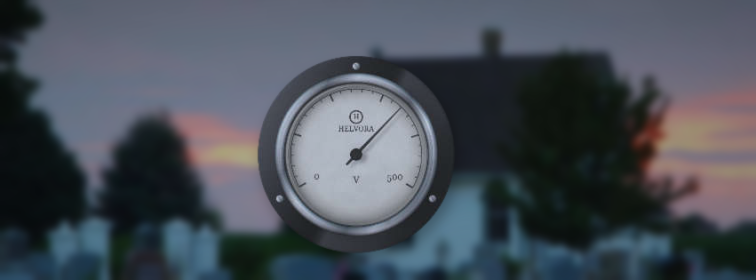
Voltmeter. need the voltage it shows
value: 340 V
